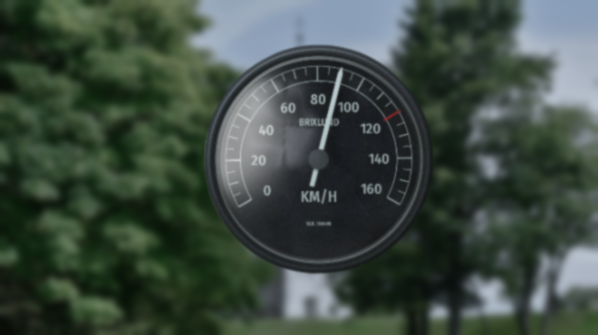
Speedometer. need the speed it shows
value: 90 km/h
